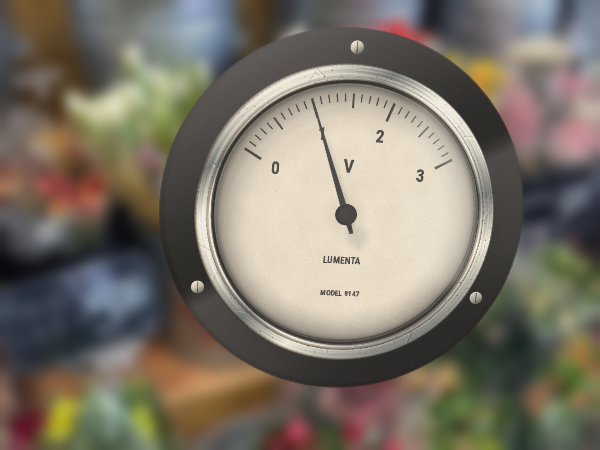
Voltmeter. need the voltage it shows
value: 1 V
